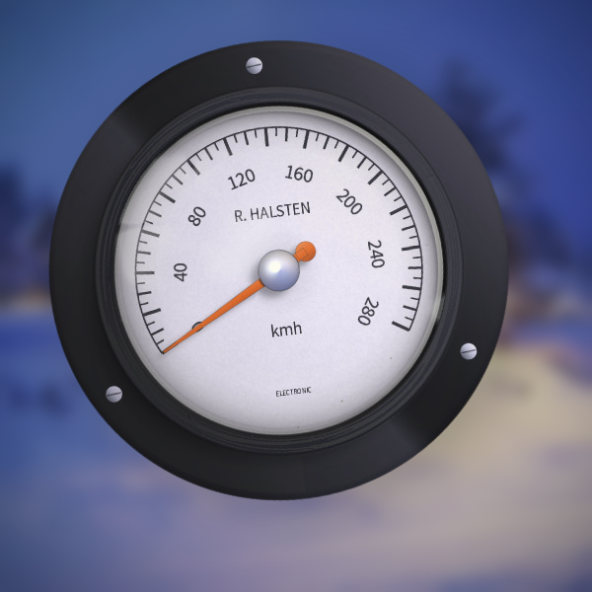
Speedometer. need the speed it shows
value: 0 km/h
